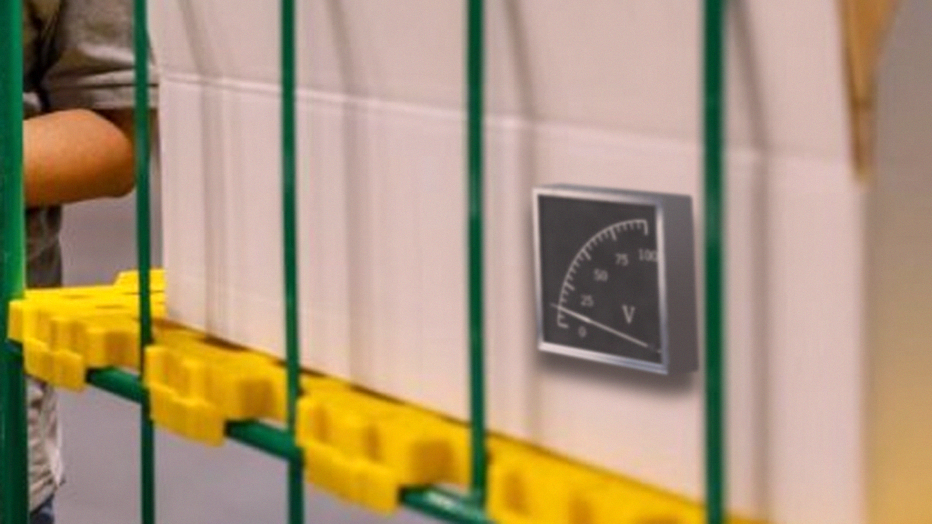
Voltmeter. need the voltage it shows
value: 10 V
